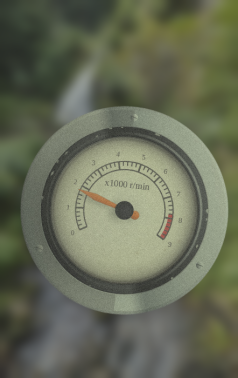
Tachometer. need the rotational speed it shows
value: 1800 rpm
